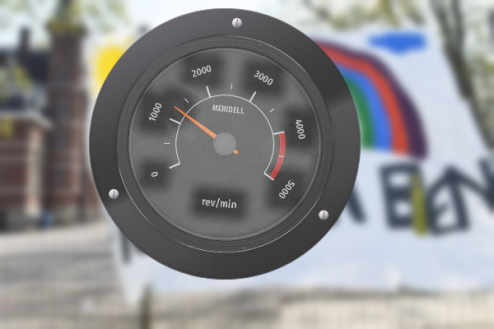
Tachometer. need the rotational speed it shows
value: 1250 rpm
